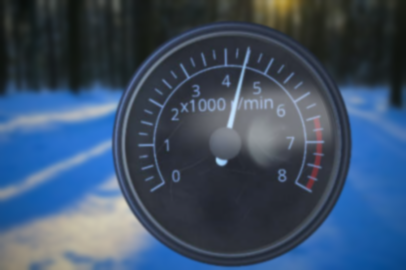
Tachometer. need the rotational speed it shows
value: 4500 rpm
